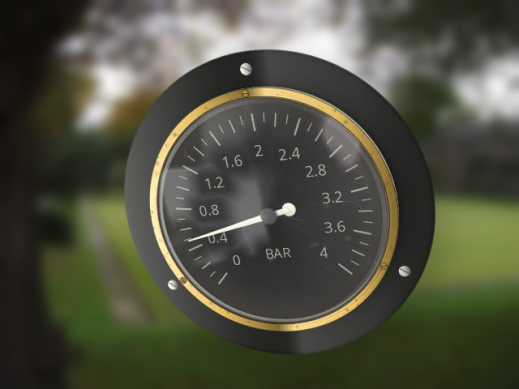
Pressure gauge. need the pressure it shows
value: 0.5 bar
